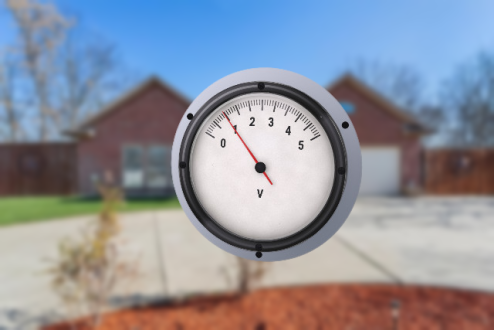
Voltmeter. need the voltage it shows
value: 1 V
